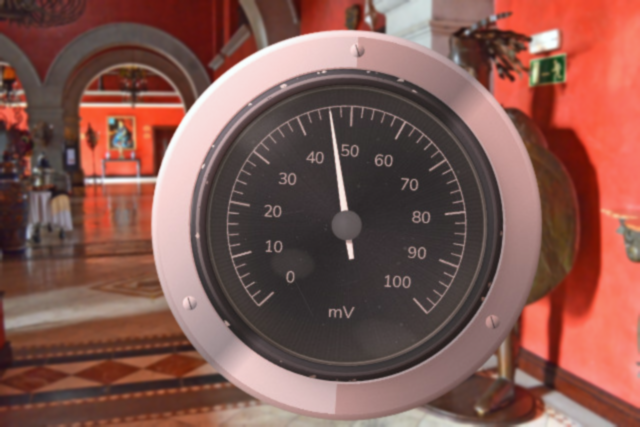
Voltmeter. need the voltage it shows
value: 46 mV
